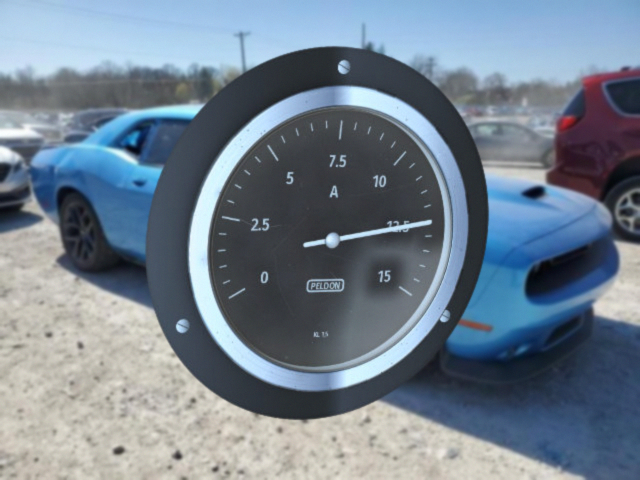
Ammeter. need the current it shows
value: 12.5 A
